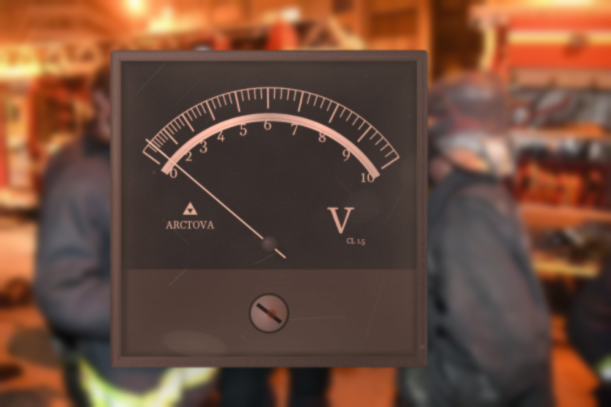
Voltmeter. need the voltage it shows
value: 1 V
